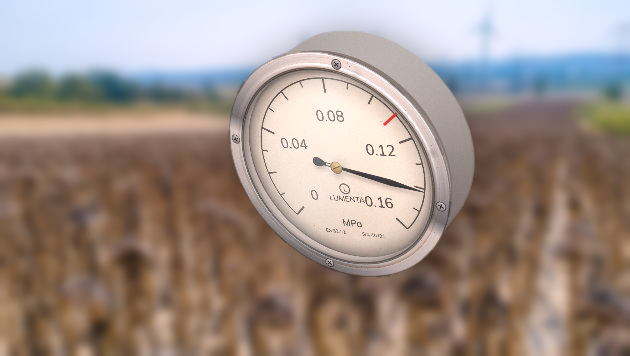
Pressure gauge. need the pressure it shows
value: 0.14 MPa
